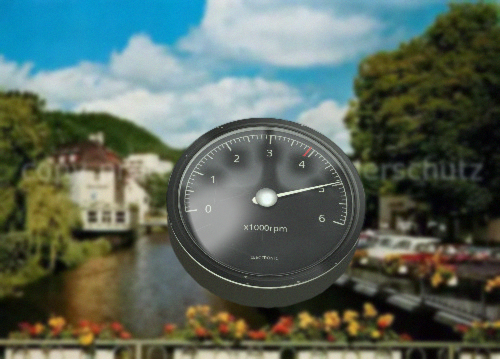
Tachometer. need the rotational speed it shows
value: 5000 rpm
